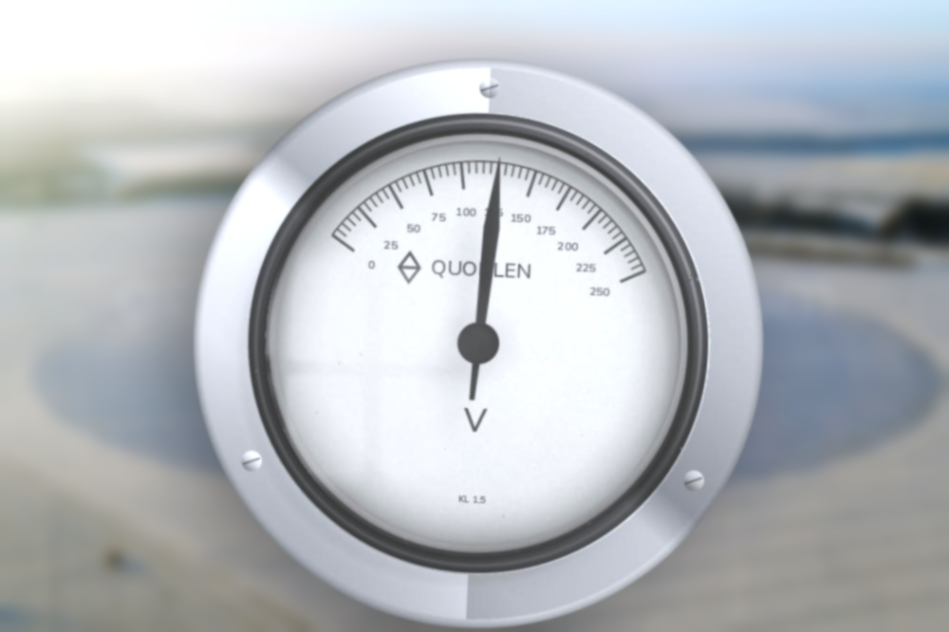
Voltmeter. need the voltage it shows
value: 125 V
